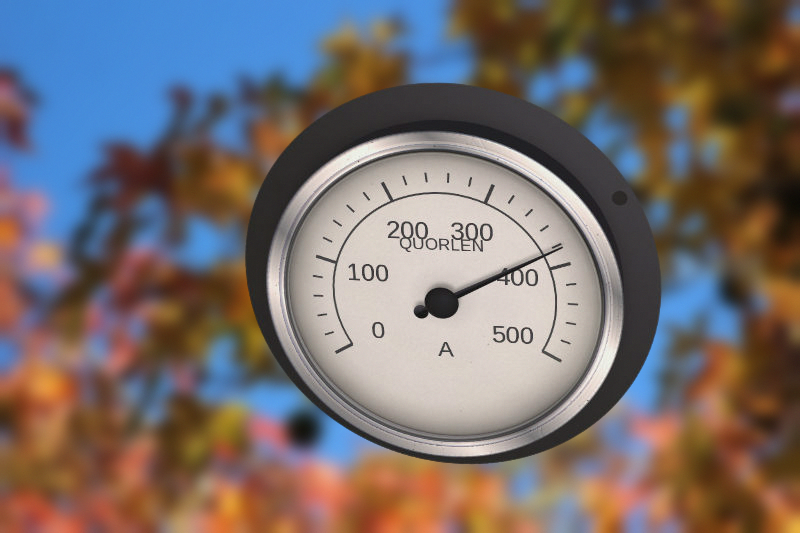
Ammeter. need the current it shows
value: 380 A
